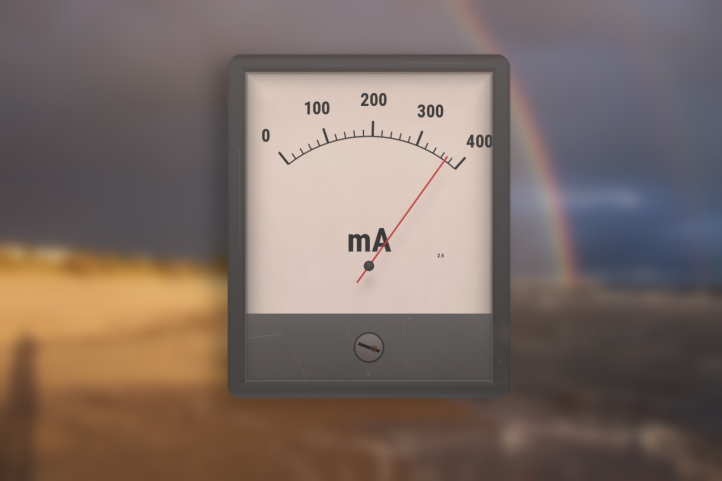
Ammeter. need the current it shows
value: 370 mA
